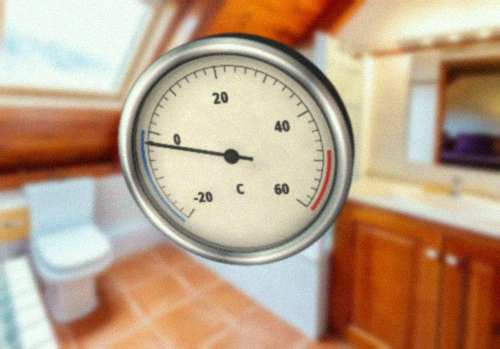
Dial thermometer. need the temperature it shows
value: -2 °C
